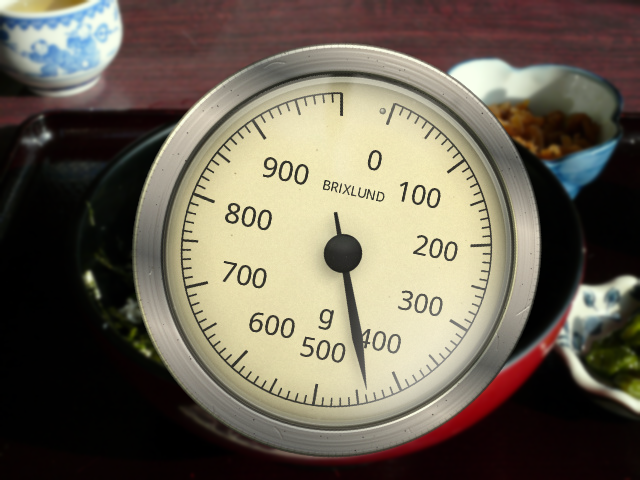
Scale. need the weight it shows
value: 440 g
